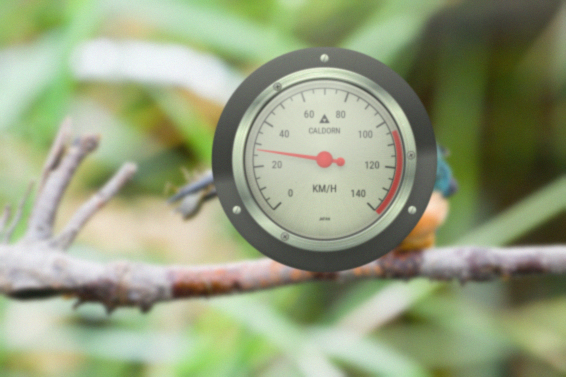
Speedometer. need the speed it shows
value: 27.5 km/h
